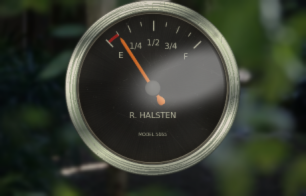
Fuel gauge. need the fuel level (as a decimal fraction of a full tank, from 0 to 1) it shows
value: 0.125
